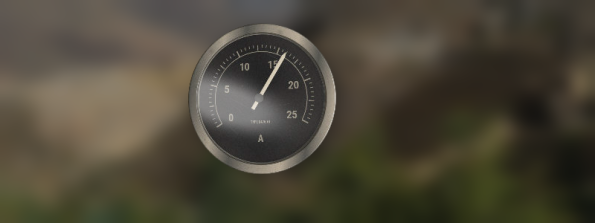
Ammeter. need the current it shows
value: 16 A
